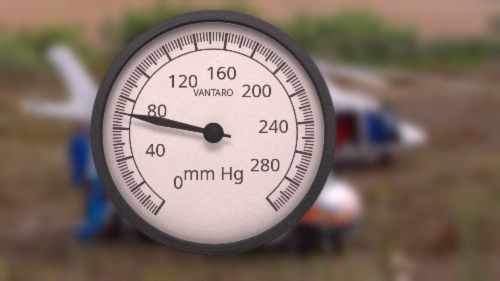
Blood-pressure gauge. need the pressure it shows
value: 70 mmHg
